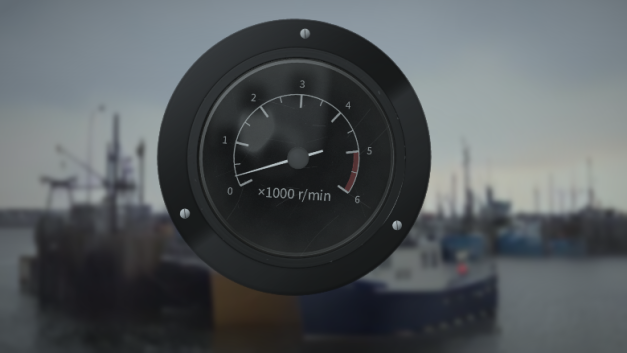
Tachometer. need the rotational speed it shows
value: 250 rpm
